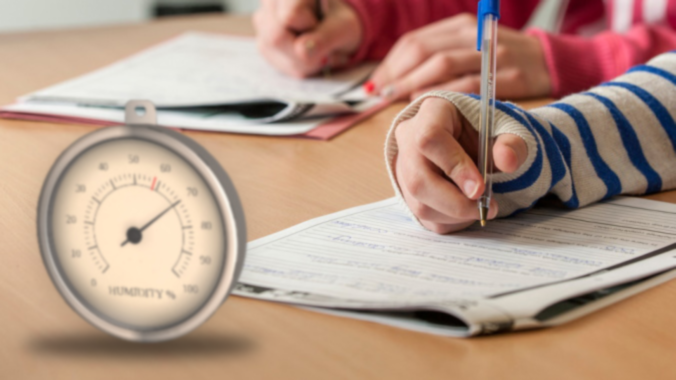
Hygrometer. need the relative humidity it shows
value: 70 %
